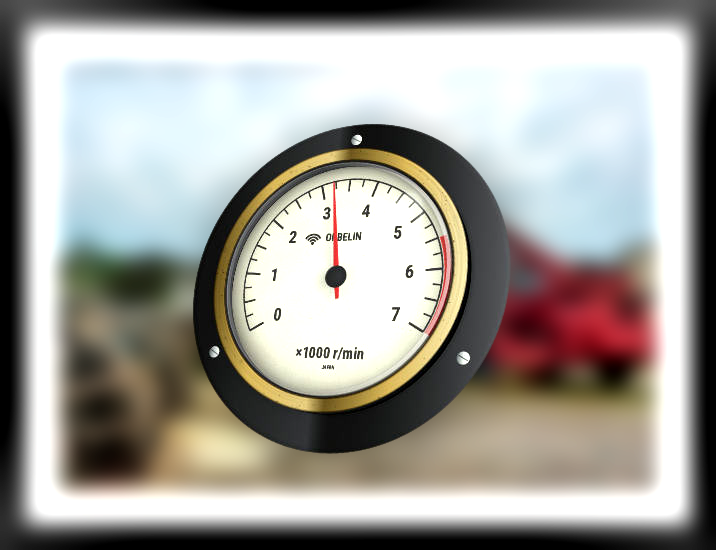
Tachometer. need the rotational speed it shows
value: 3250 rpm
